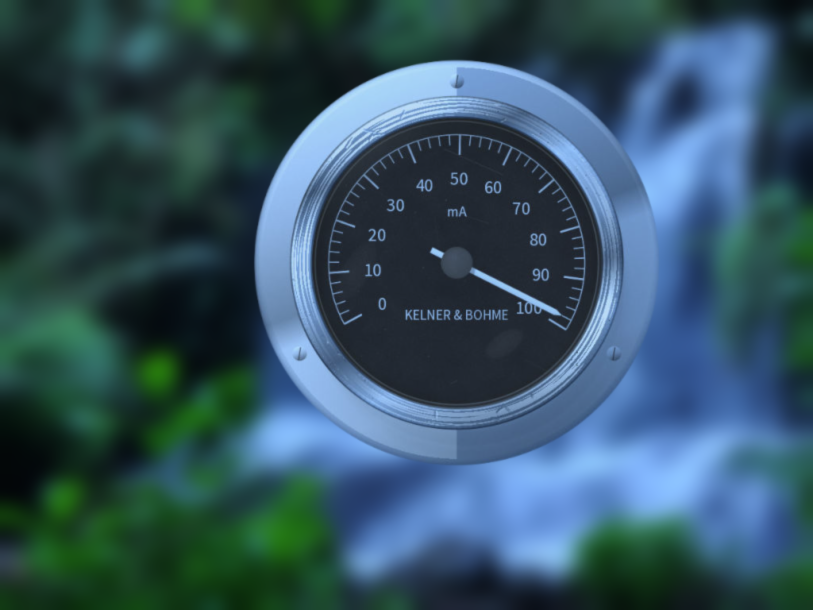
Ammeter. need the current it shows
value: 98 mA
